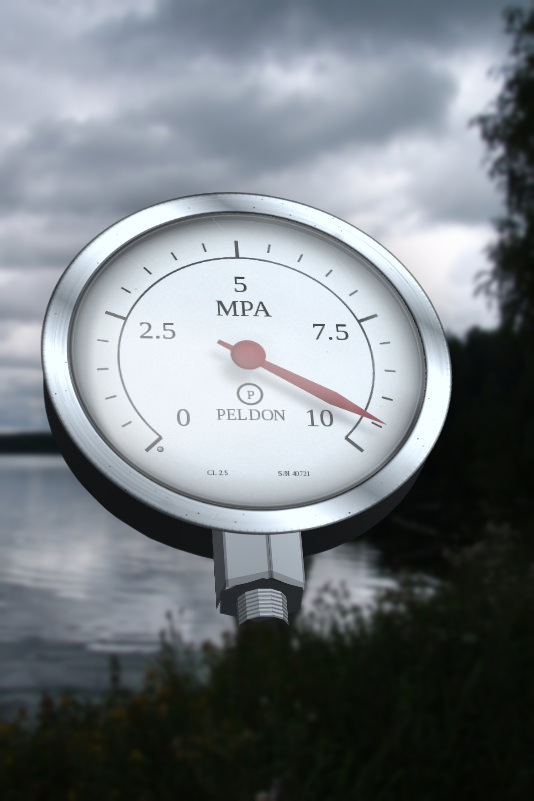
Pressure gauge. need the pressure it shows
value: 9.5 MPa
